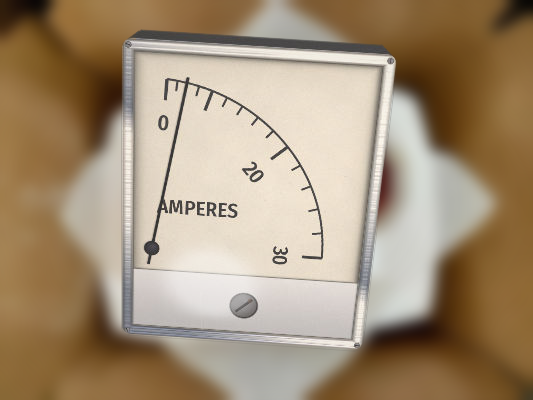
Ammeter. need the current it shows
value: 6 A
